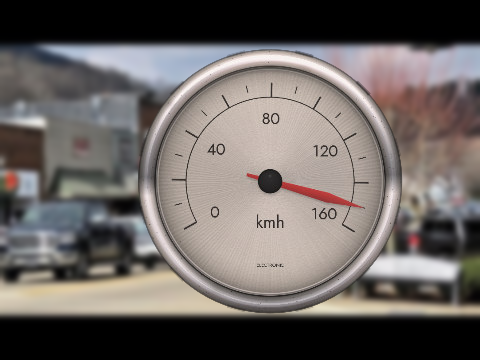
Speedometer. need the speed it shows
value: 150 km/h
